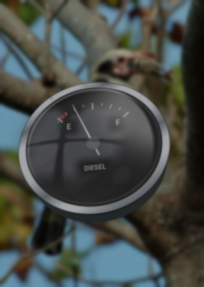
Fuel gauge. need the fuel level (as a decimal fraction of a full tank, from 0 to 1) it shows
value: 0.25
